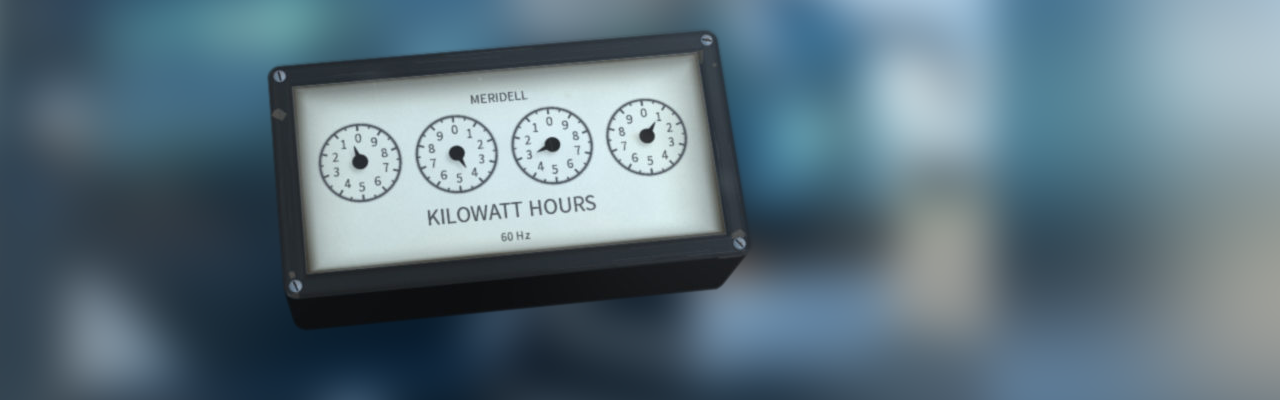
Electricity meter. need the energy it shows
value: 431 kWh
